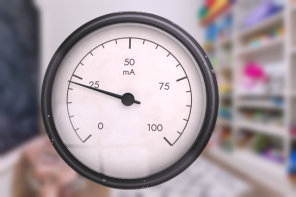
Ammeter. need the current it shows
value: 22.5 mA
